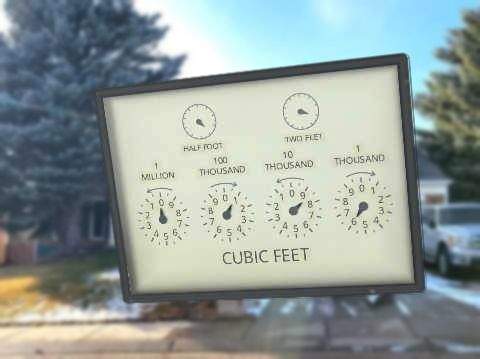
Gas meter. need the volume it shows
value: 8600 ft³
